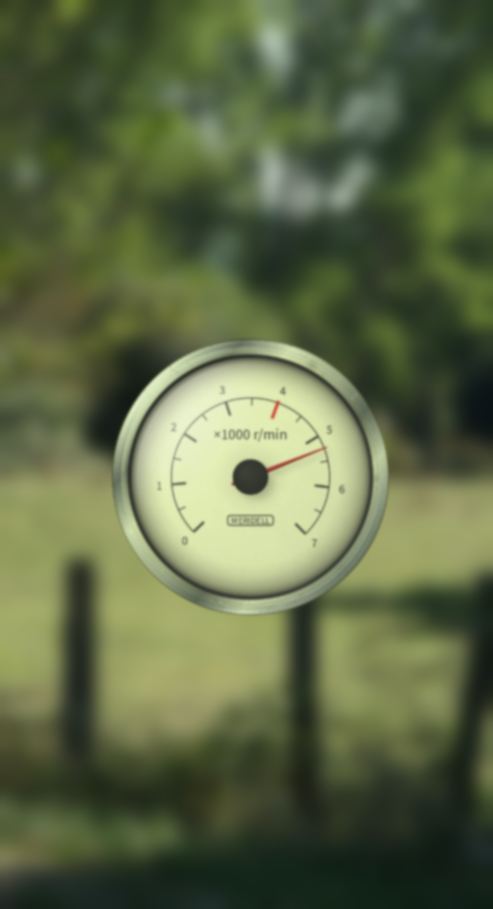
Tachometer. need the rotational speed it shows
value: 5250 rpm
